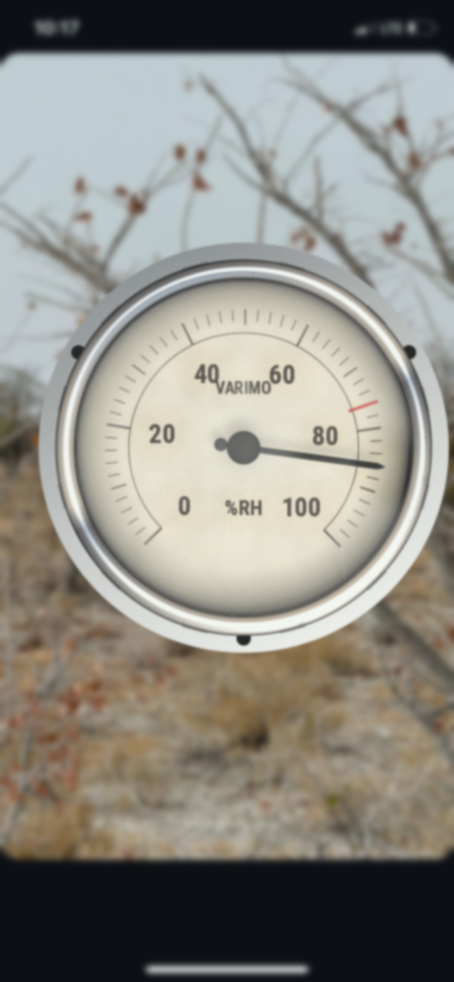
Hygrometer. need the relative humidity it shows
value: 86 %
